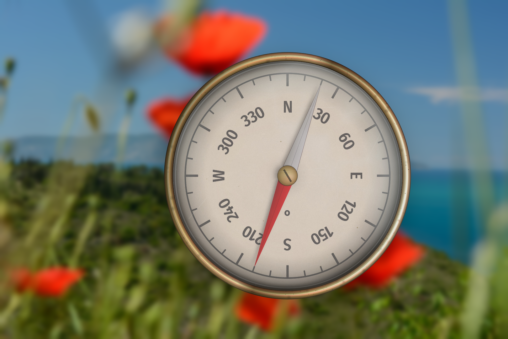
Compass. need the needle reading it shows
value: 200 °
